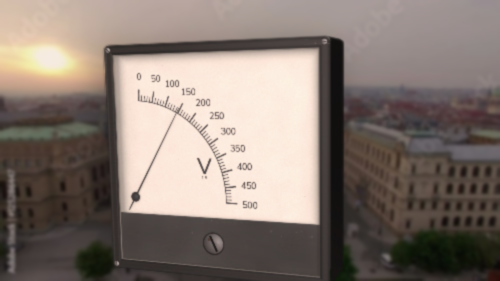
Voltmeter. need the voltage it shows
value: 150 V
